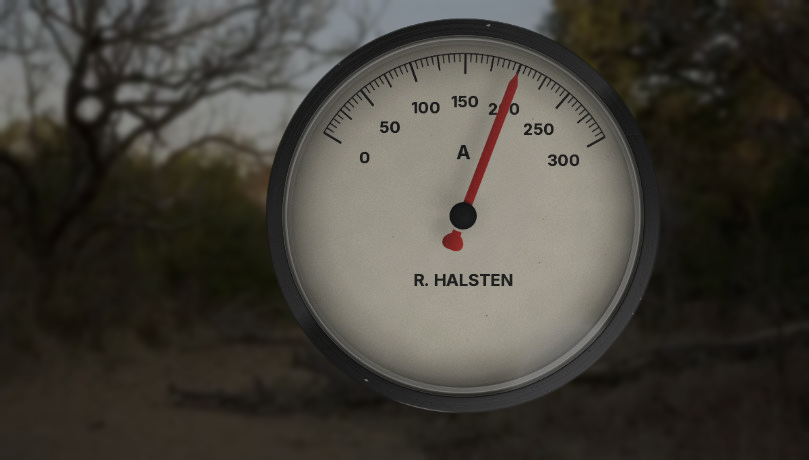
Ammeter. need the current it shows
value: 200 A
